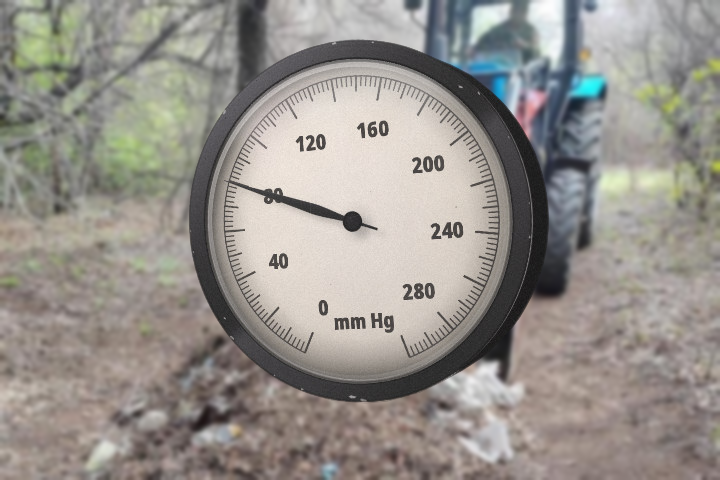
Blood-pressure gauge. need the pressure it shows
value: 80 mmHg
